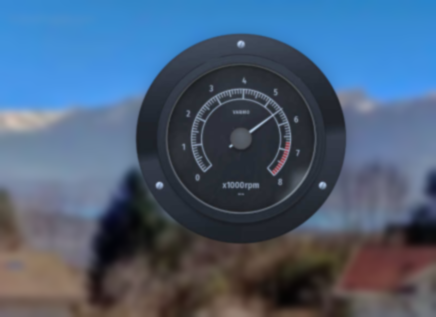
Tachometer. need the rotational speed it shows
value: 5500 rpm
